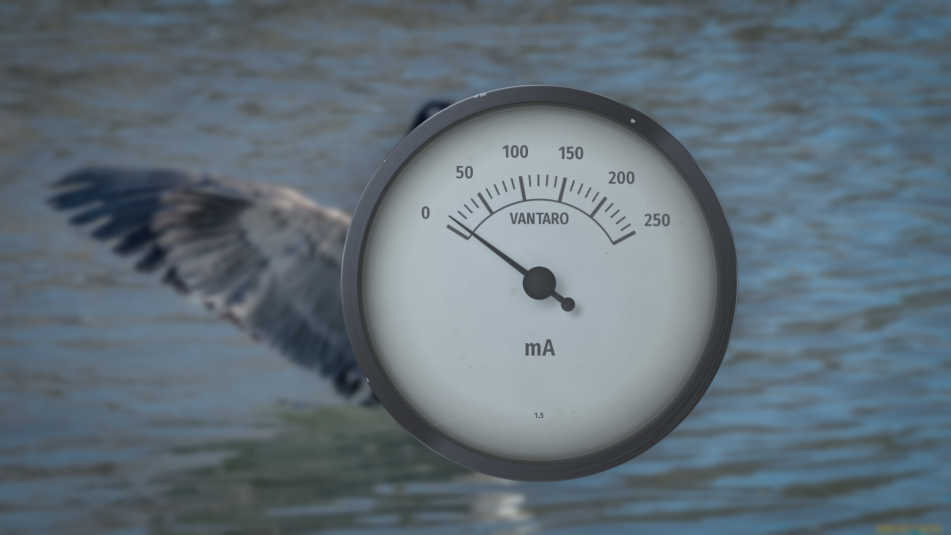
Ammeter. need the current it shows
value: 10 mA
